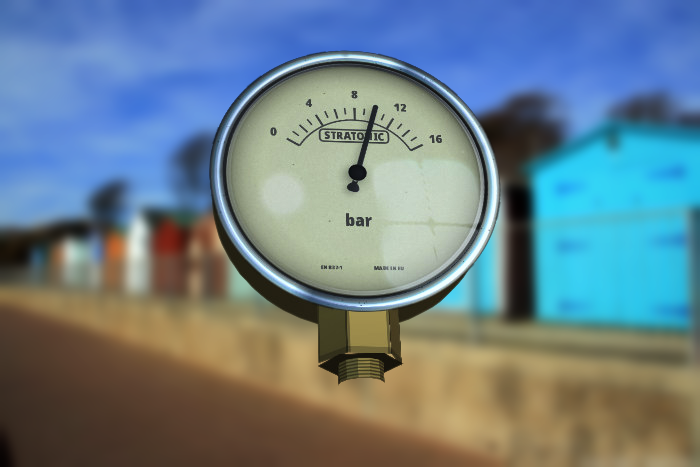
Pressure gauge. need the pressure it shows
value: 10 bar
